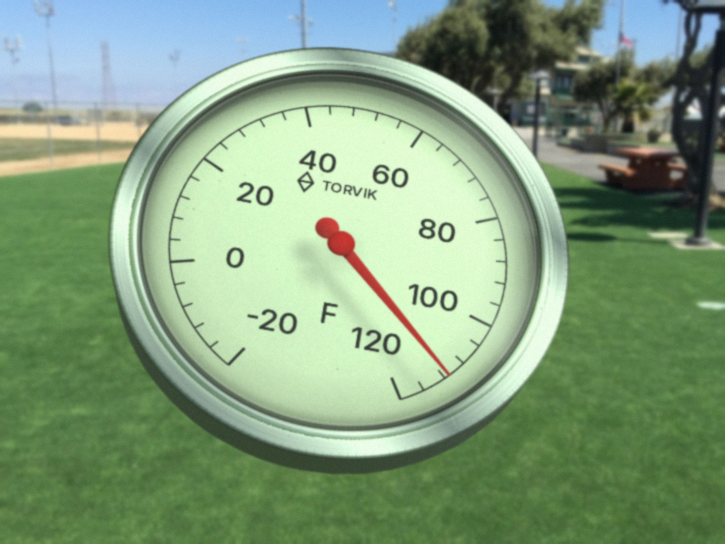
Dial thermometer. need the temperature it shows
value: 112 °F
